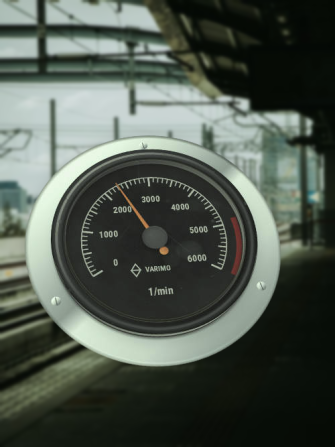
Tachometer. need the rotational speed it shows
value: 2300 rpm
